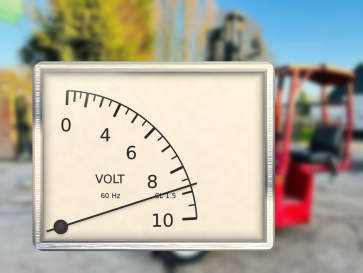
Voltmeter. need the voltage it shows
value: 8.75 V
